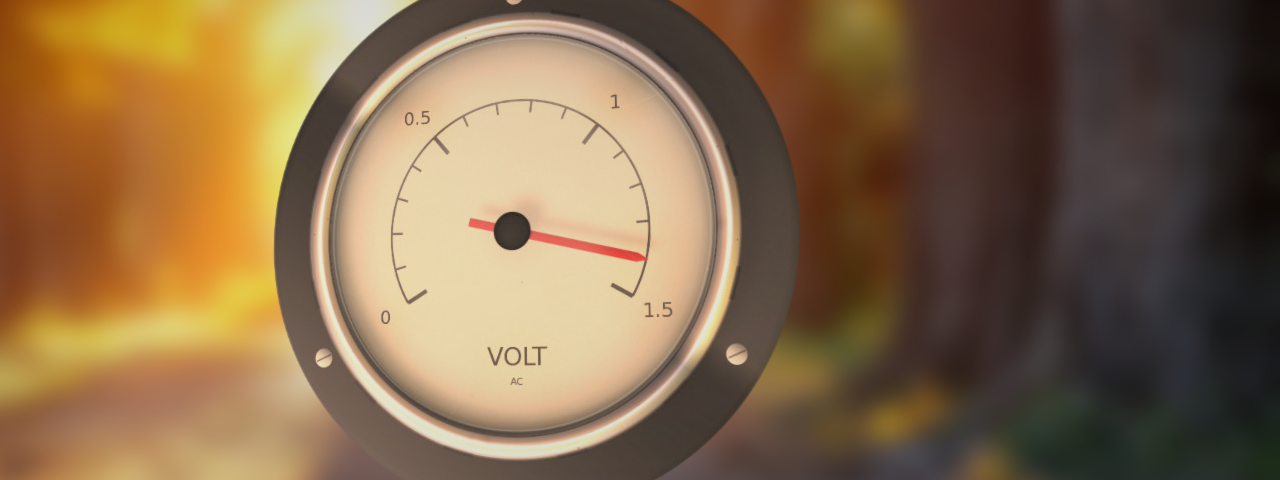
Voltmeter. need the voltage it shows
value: 1.4 V
